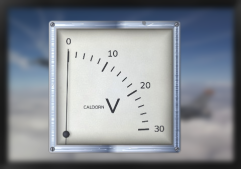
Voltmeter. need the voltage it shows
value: 0 V
